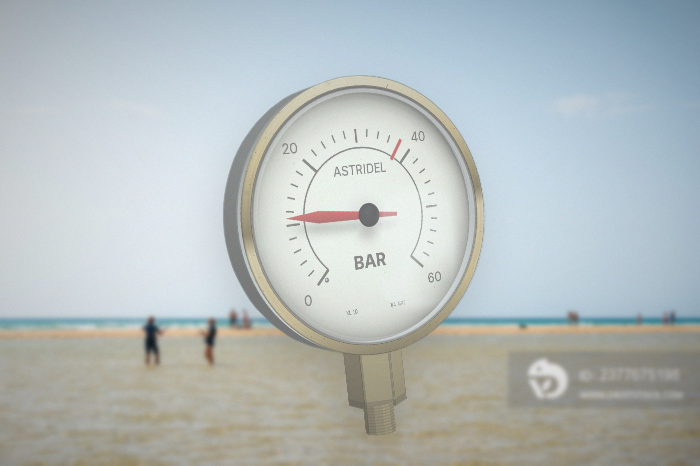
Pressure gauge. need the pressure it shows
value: 11 bar
